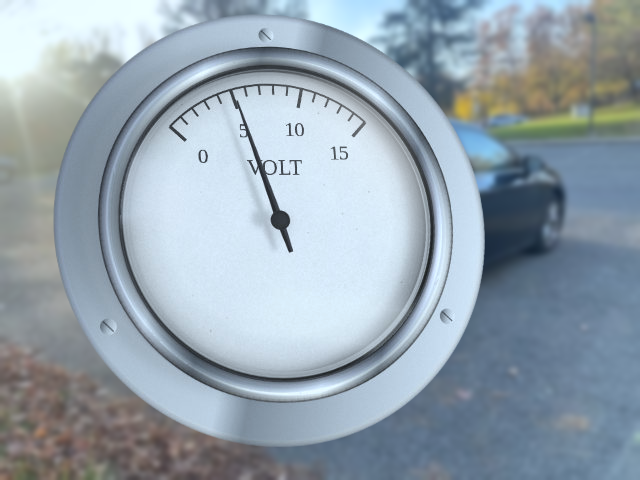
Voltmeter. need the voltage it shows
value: 5 V
